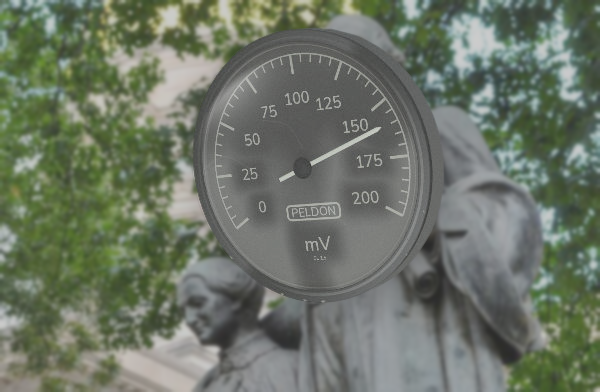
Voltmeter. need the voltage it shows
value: 160 mV
